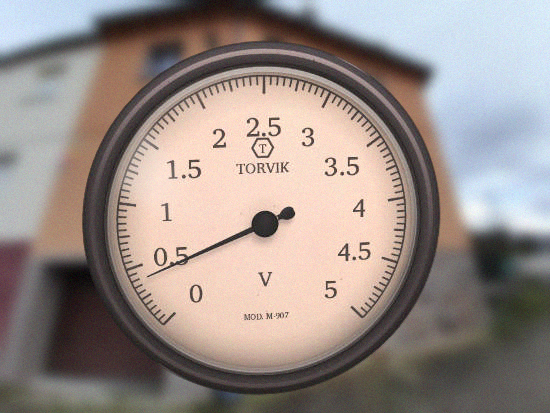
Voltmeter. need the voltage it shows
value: 0.4 V
